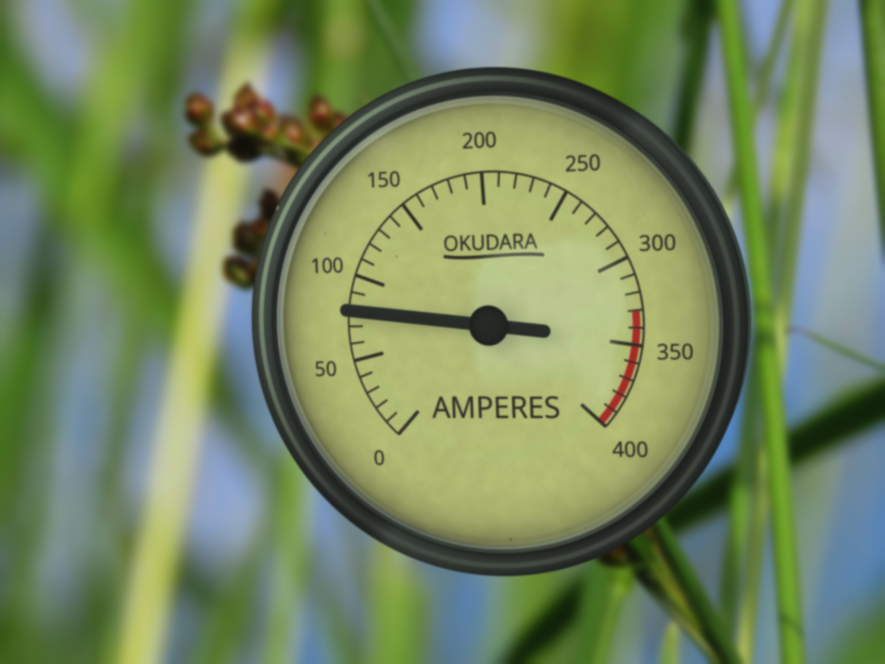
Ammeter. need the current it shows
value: 80 A
